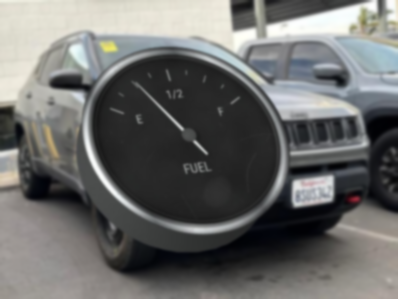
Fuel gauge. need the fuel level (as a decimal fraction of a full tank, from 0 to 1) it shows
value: 0.25
